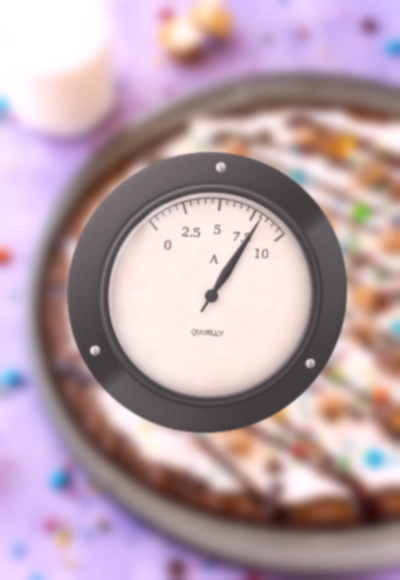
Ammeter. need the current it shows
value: 8 A
